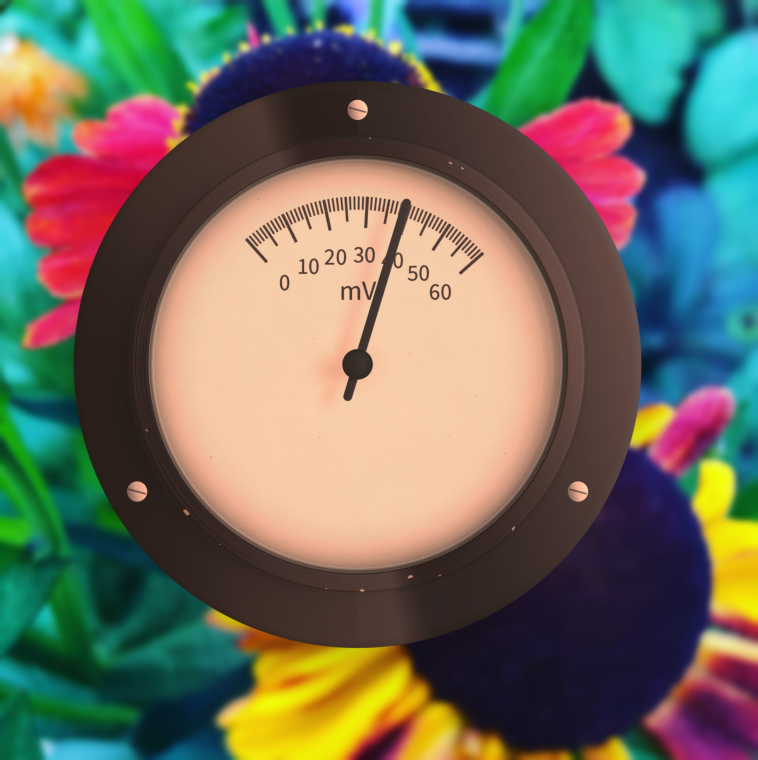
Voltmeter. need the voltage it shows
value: 39 mV
